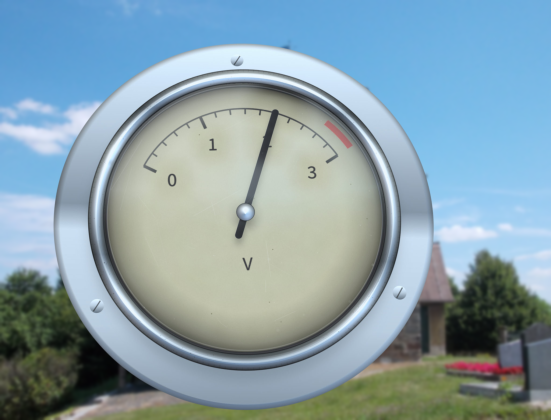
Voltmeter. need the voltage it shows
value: 2 V
